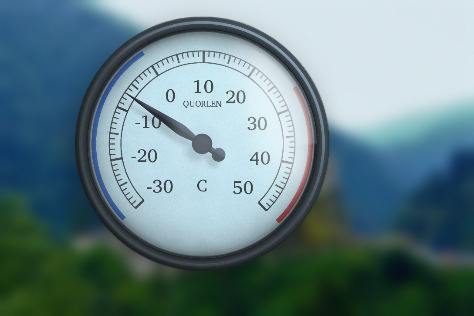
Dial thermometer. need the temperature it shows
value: -7 °C
